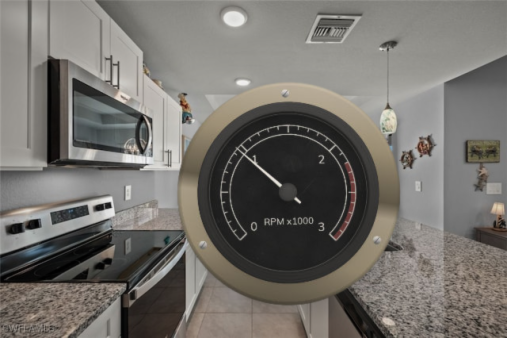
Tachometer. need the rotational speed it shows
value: 950 rpm
